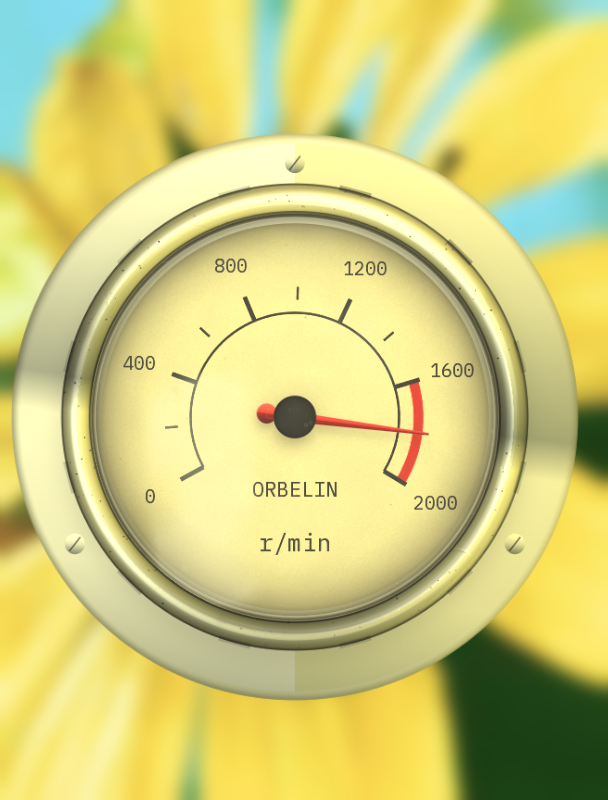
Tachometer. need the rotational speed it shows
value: 1800 rpm
